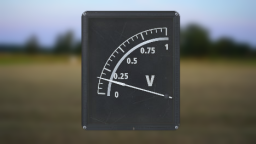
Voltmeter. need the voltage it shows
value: 0.15 V
